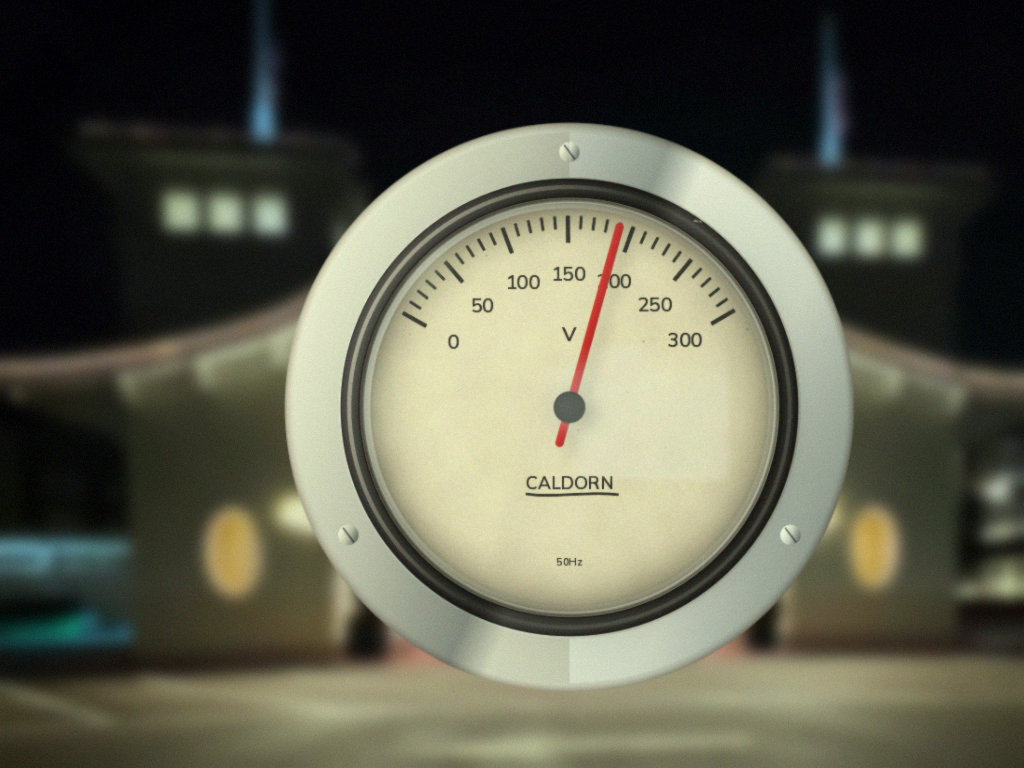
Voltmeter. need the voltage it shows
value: 190 V
